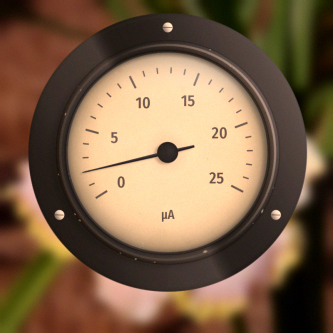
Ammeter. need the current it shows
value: 2 µA
